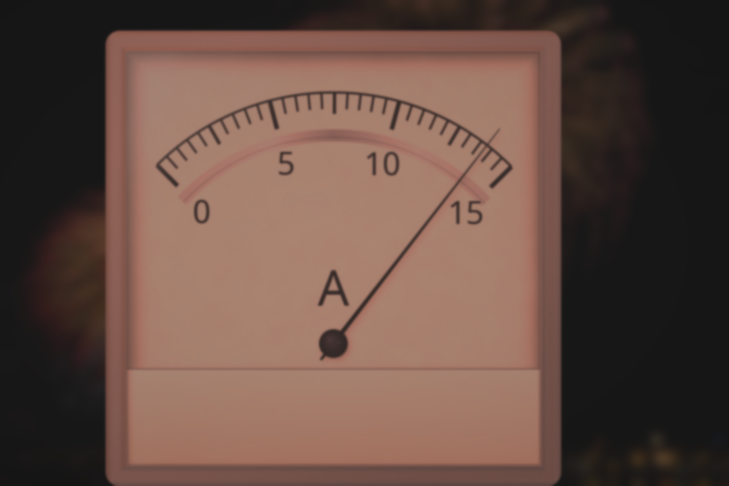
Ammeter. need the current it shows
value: 13.75 A
